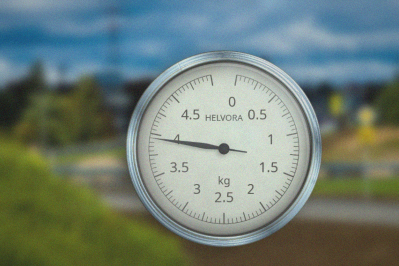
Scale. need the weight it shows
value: 3.95 kg
